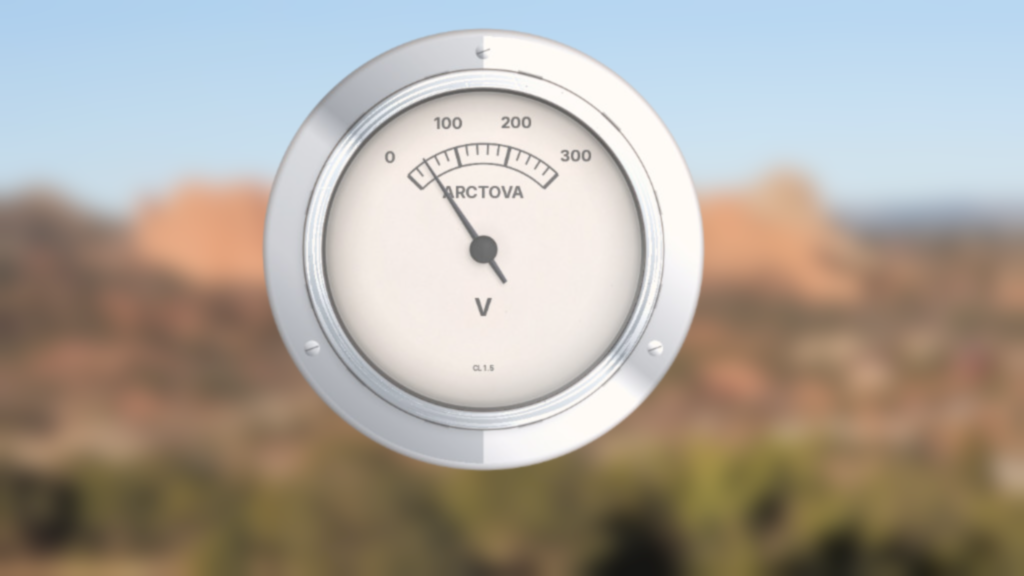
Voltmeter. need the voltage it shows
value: 40 V
